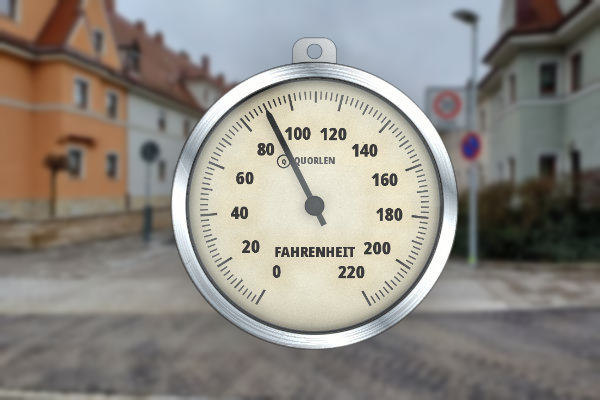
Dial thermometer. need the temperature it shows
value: 90 °F
